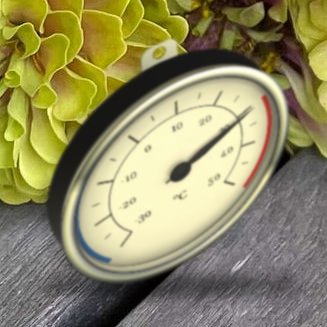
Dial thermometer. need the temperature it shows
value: 30 °C
